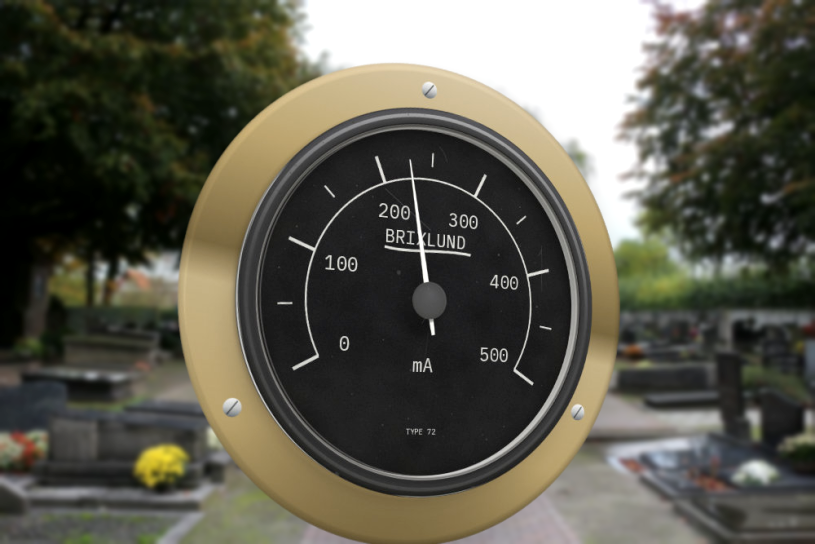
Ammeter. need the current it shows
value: 225 mA
